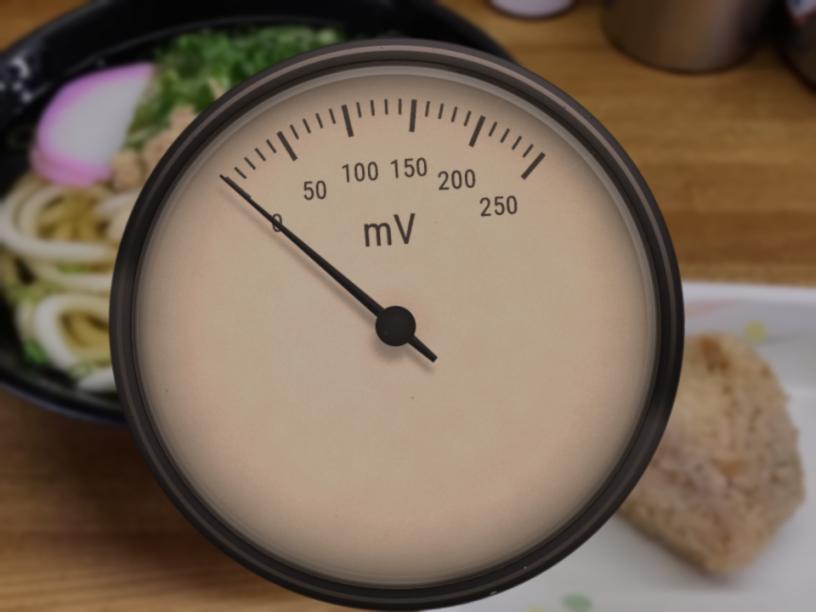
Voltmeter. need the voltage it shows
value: 0 mV
